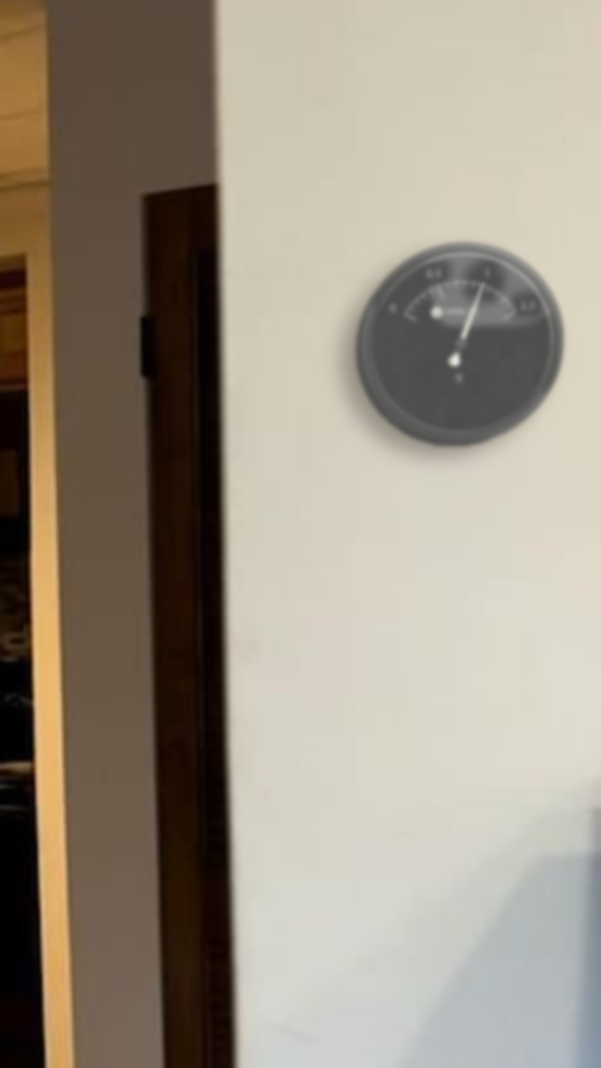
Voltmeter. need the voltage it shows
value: 1 V
